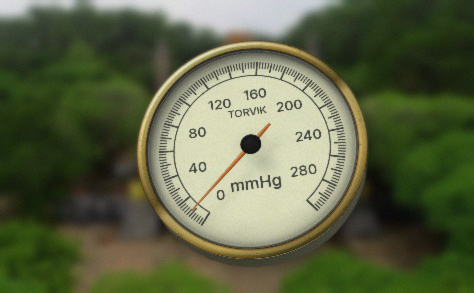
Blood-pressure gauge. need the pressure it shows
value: 10 mmHg
